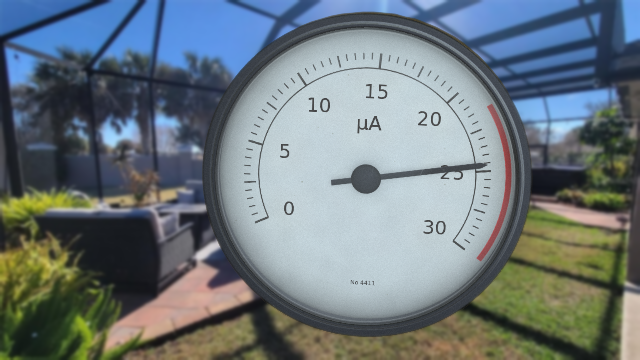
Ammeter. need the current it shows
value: 24.5 µA
